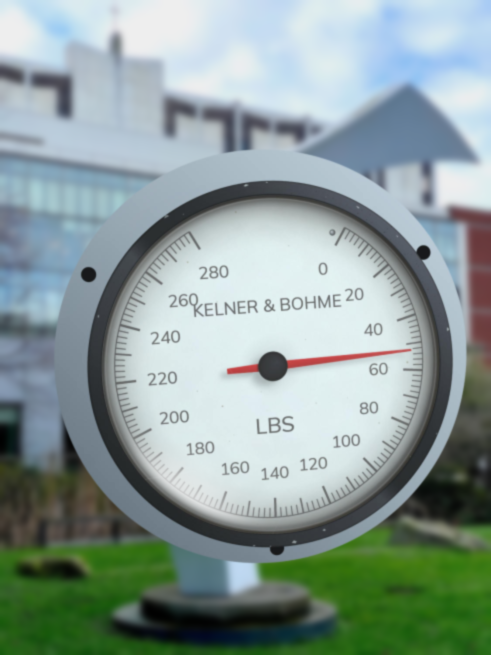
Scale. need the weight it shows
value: 52 lb
